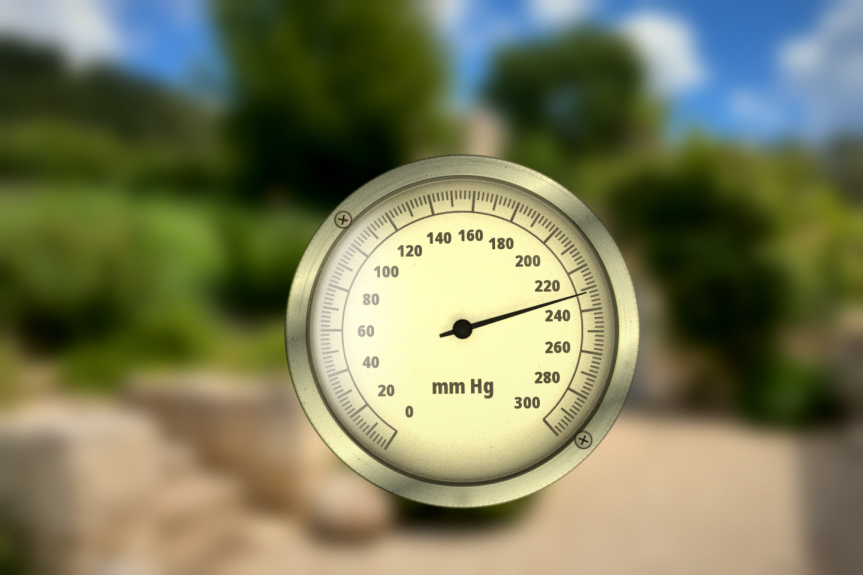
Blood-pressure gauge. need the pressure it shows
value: 232 mmHg
